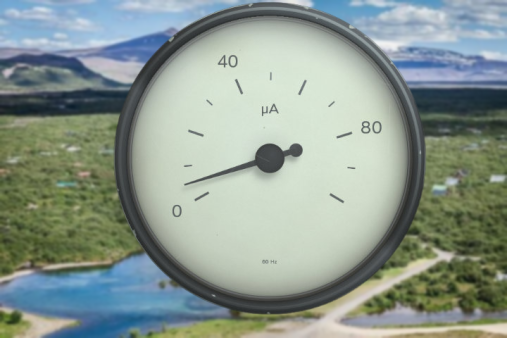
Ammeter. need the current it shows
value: 5 µA
